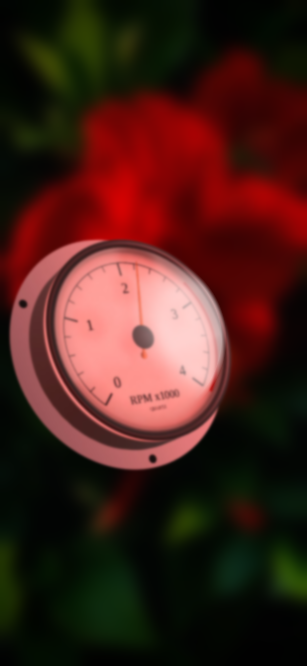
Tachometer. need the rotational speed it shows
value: 2200 rpm
